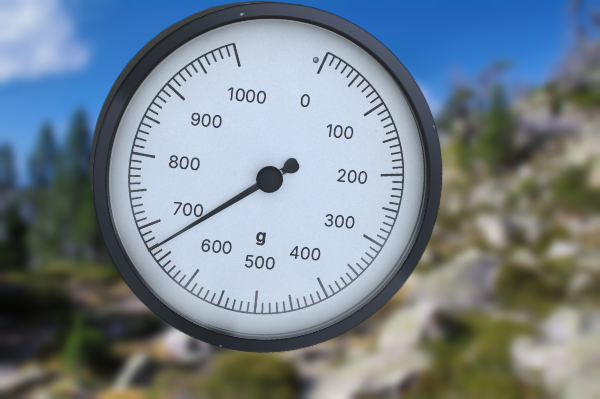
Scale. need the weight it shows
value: 670 g
